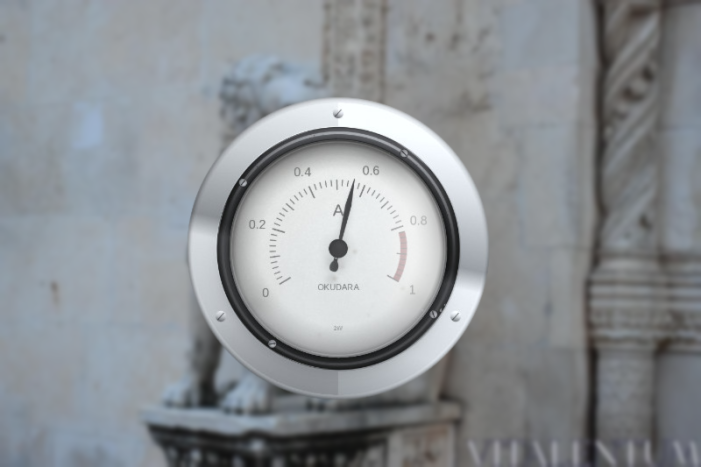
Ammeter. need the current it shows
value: 0.56 A
